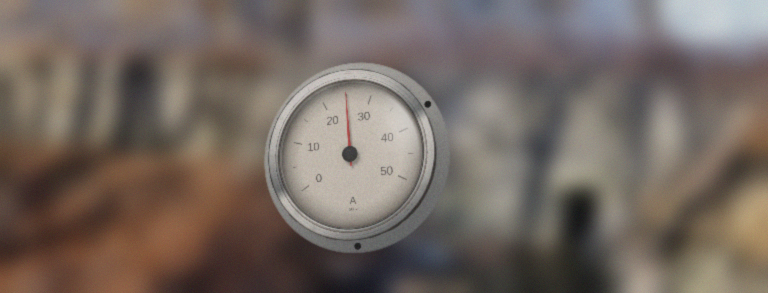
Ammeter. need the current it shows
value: 25 A
